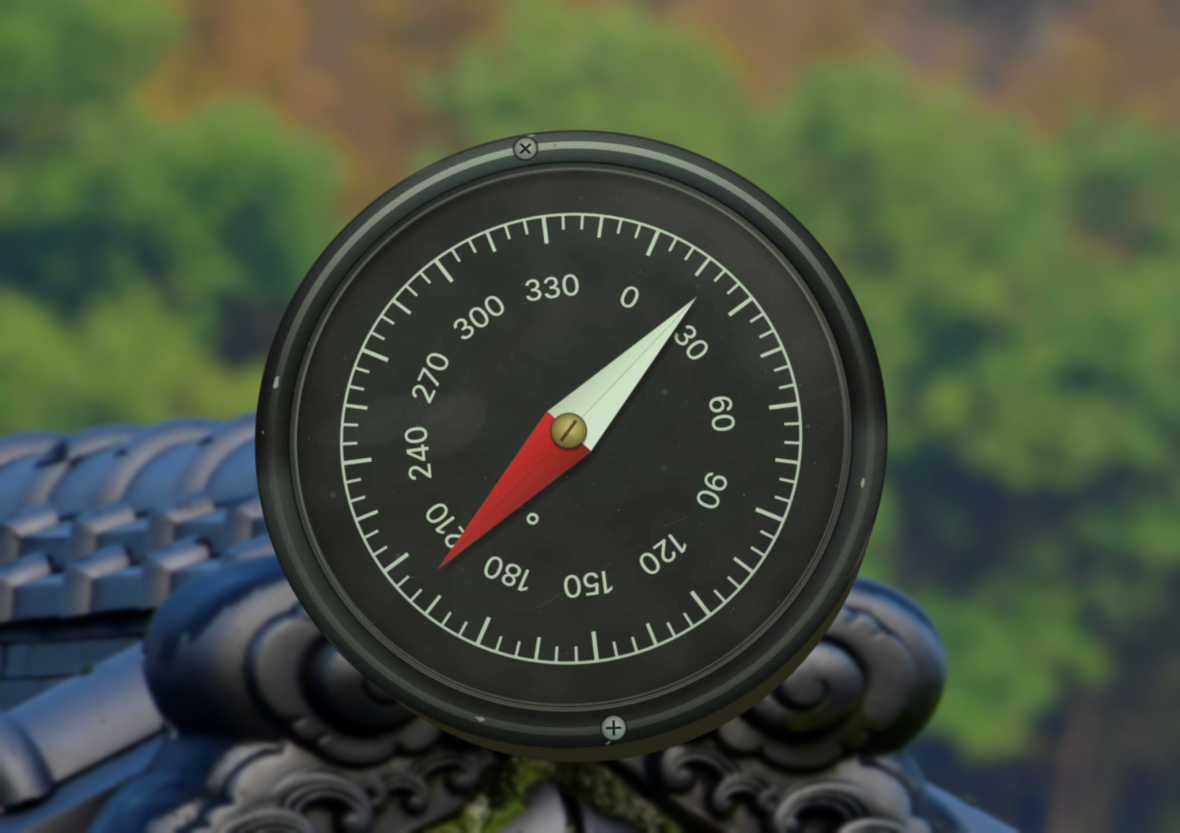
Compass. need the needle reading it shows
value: 200 °
